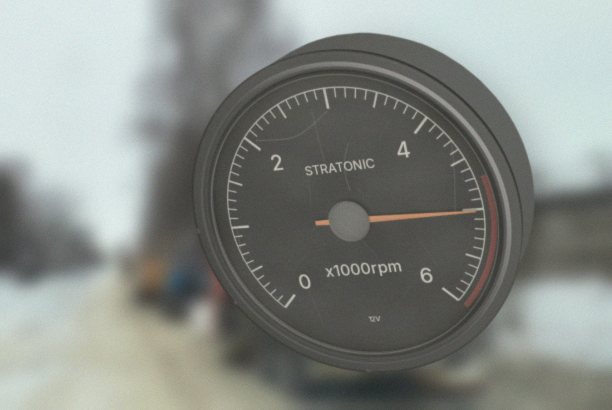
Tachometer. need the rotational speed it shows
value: 5000 rpm
